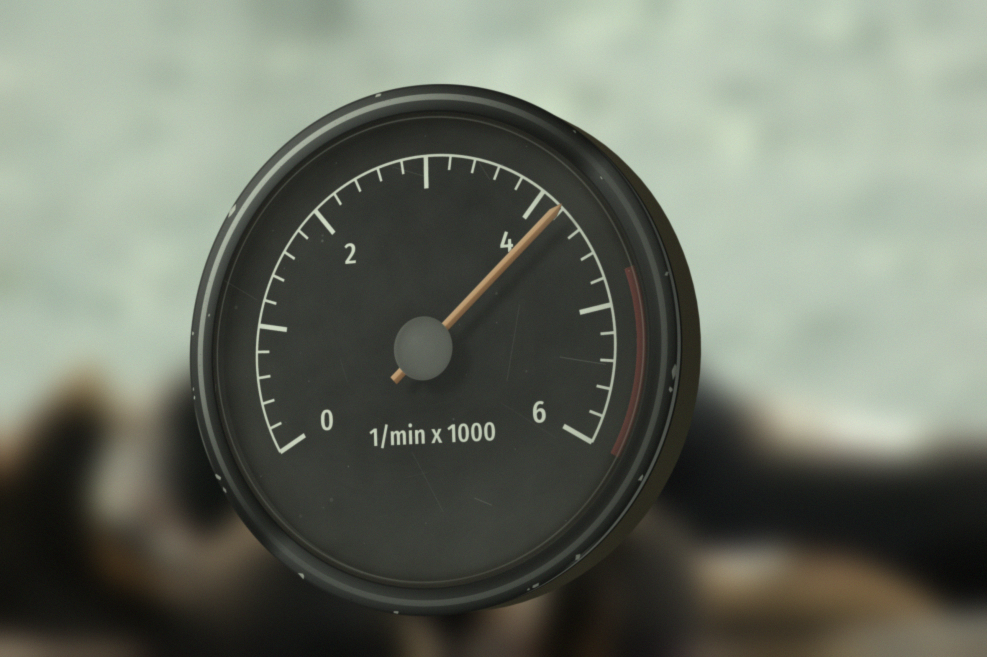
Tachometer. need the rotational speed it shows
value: 4200 rpm
